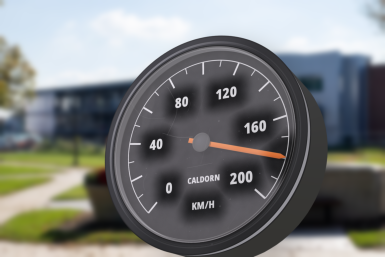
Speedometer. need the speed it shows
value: 180 km/h
